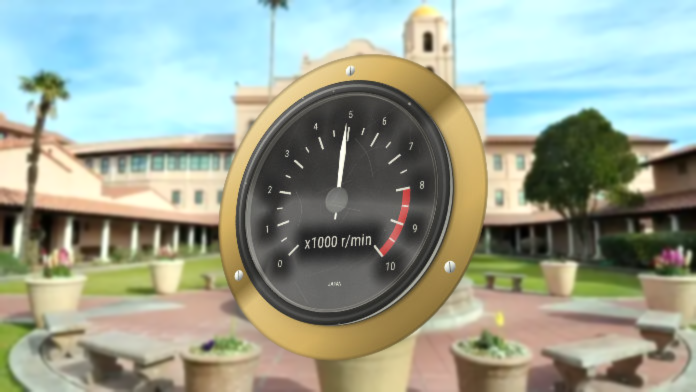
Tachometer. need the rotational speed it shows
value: 5000 rpm
